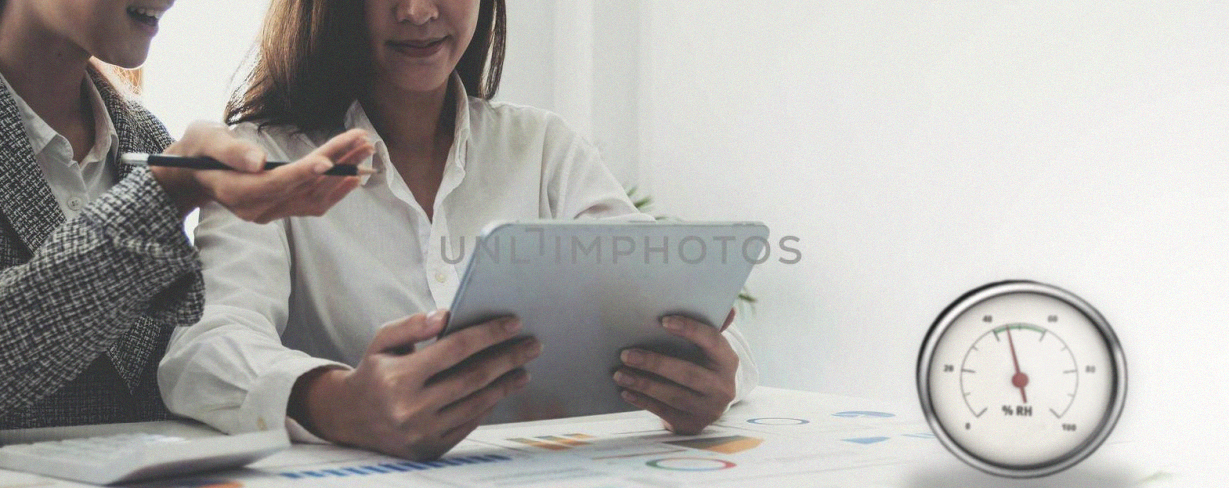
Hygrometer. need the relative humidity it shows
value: 45 %
